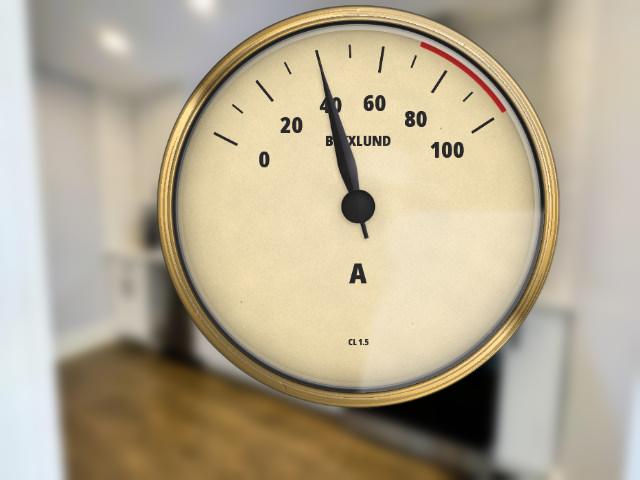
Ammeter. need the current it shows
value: 40 A
